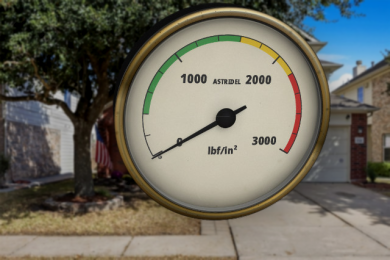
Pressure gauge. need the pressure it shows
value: 0 psi
